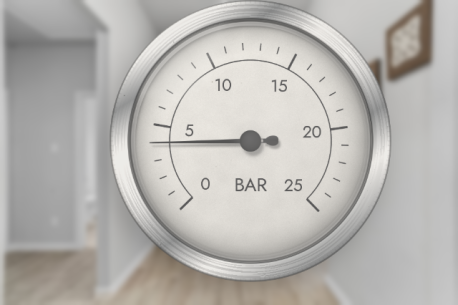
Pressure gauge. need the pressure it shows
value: 4 bar
